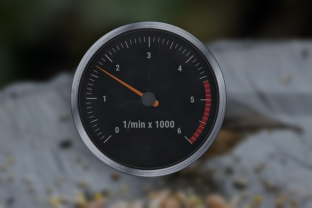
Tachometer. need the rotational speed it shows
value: 1700 rpm
